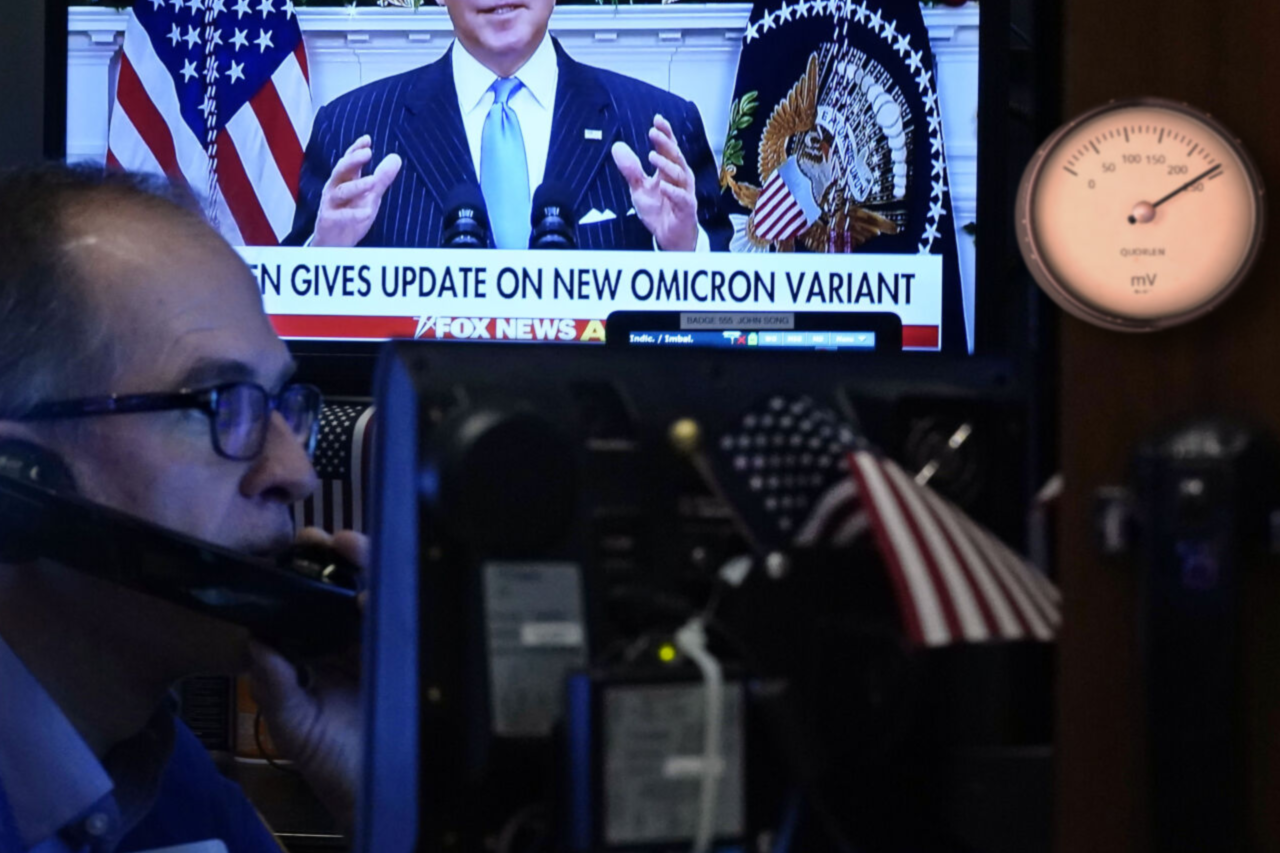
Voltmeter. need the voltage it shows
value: 240 mV
